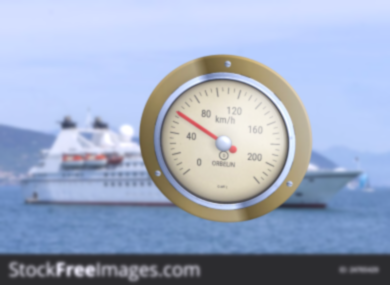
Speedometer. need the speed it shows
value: 60 km/h
